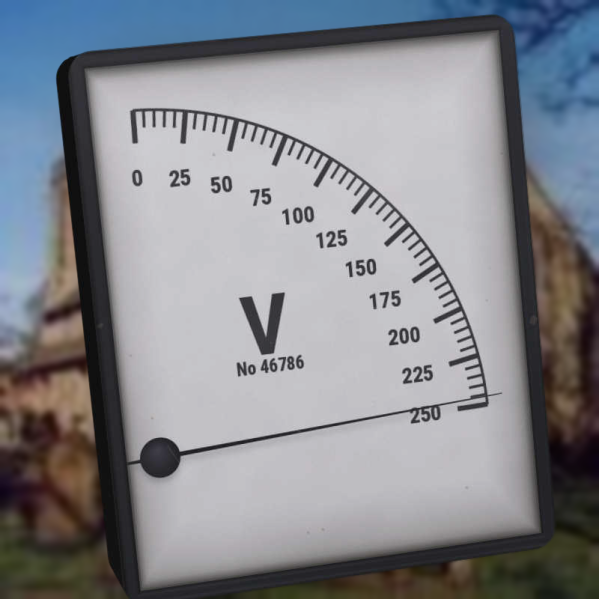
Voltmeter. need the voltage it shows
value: 245 V
